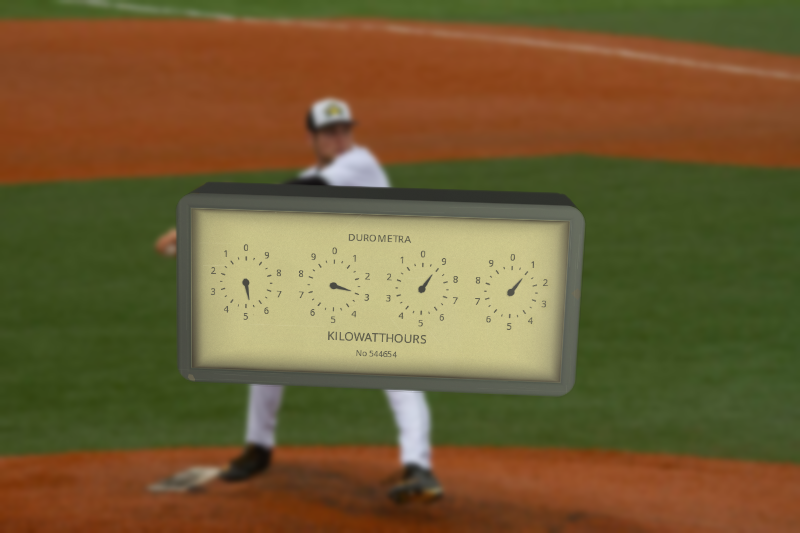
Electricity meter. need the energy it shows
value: 5291 kWh
